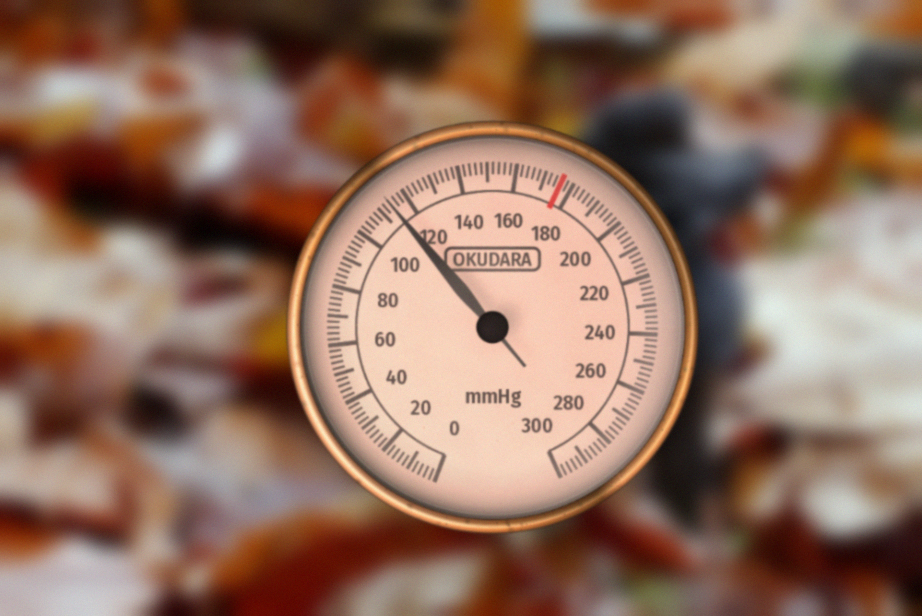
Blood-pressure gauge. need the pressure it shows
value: 114 mmHg
